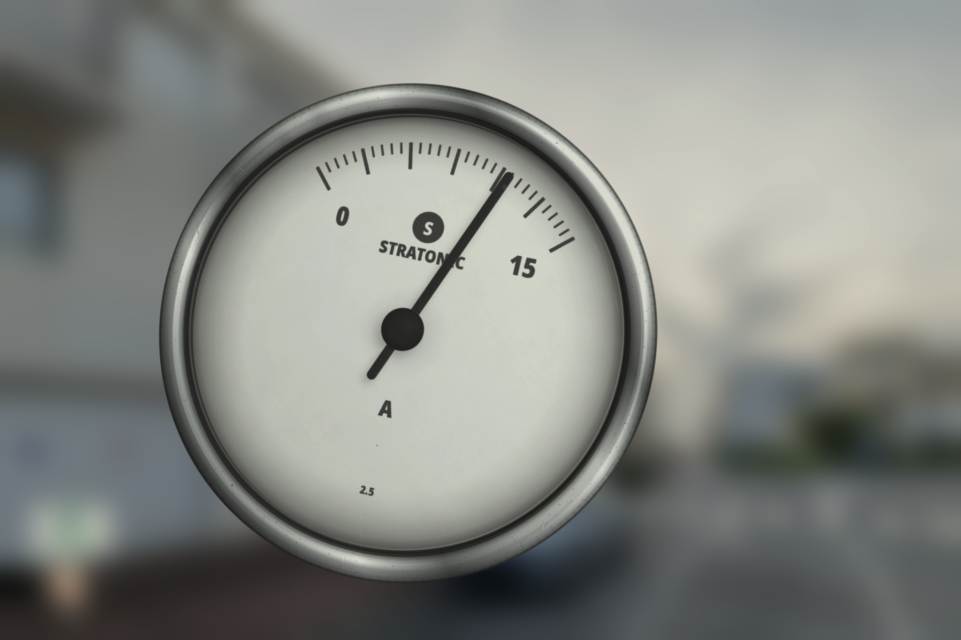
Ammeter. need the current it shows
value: 10.5 A
